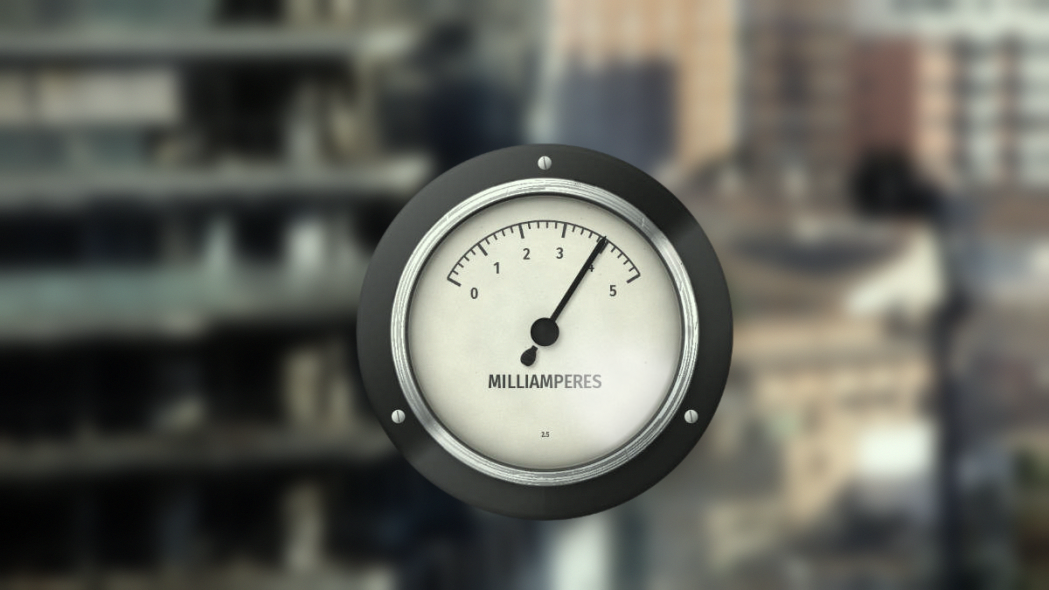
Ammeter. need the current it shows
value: 3.9 mA
